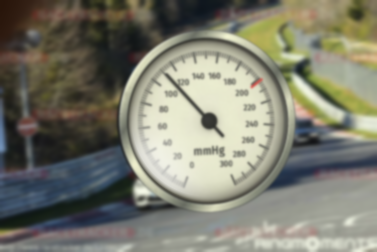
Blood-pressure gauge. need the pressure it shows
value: 110 mmHg
